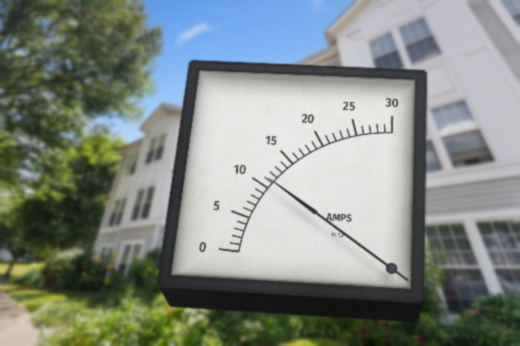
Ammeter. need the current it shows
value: 11 A
